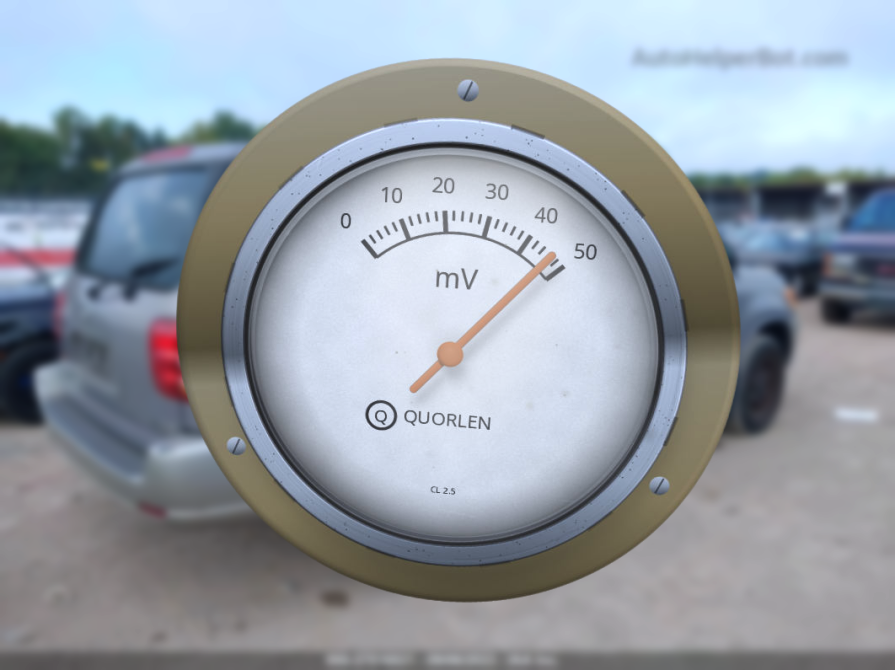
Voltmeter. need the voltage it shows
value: 46 mV
